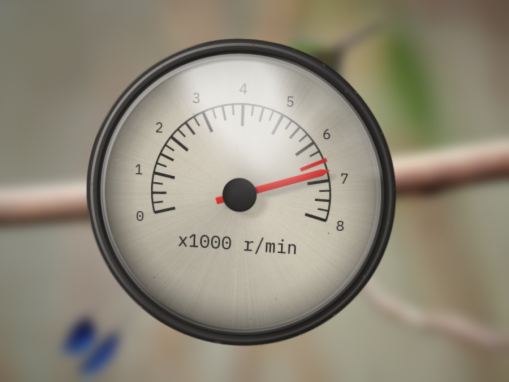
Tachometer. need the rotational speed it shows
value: 6750 rpm
